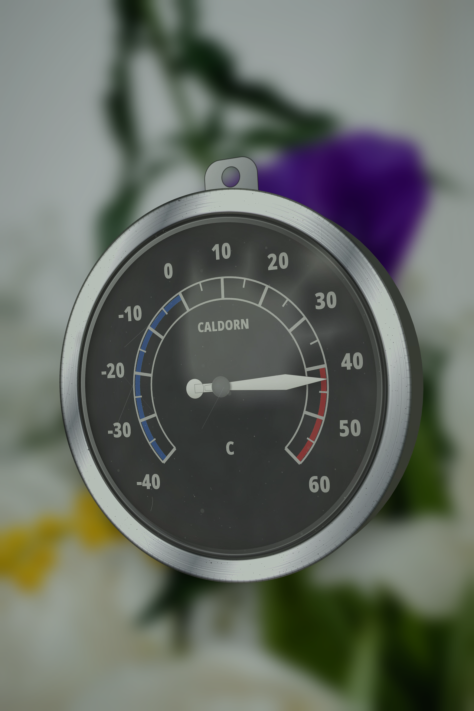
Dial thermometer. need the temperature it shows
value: 42.5 °C
